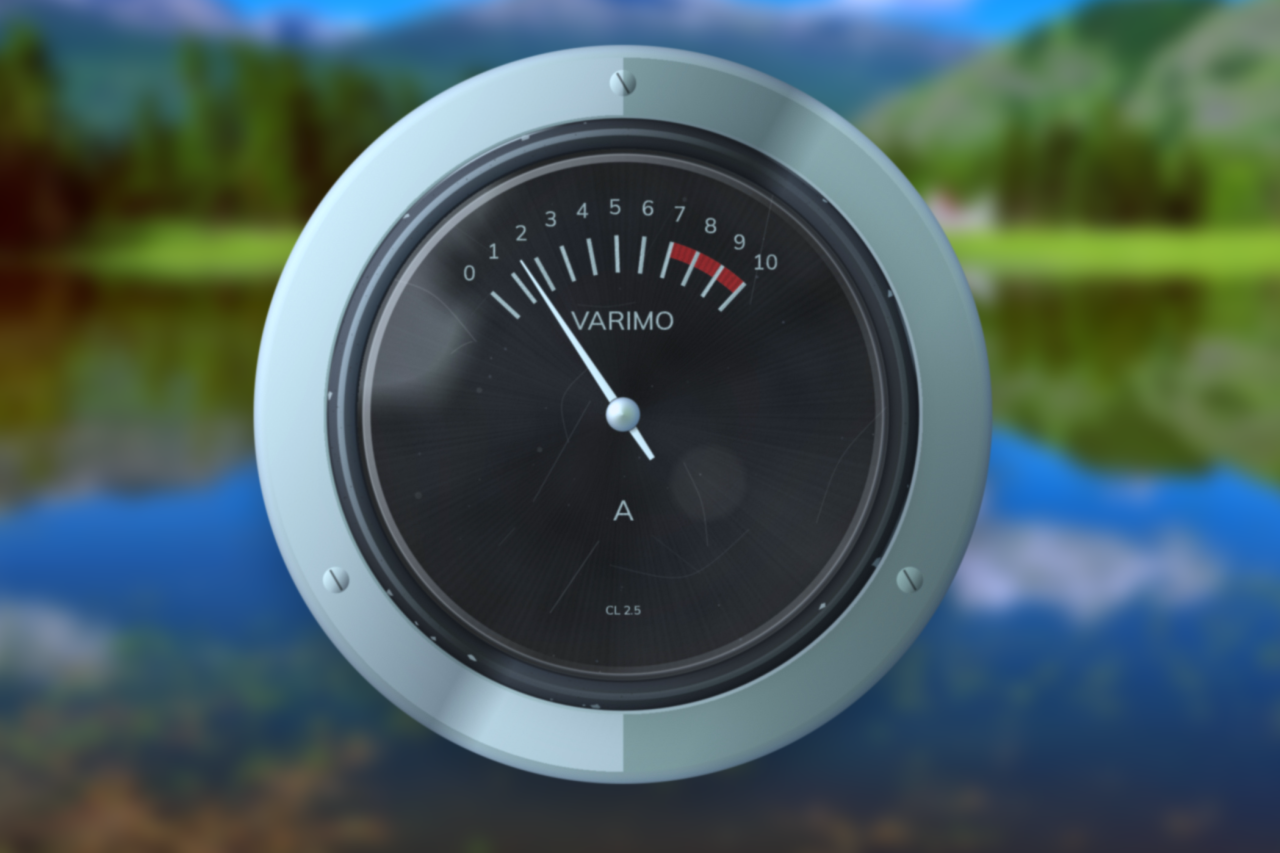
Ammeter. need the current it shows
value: 1.5 A
